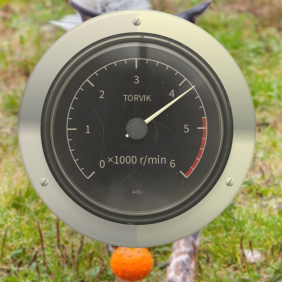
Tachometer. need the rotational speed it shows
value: 4200 rpm
